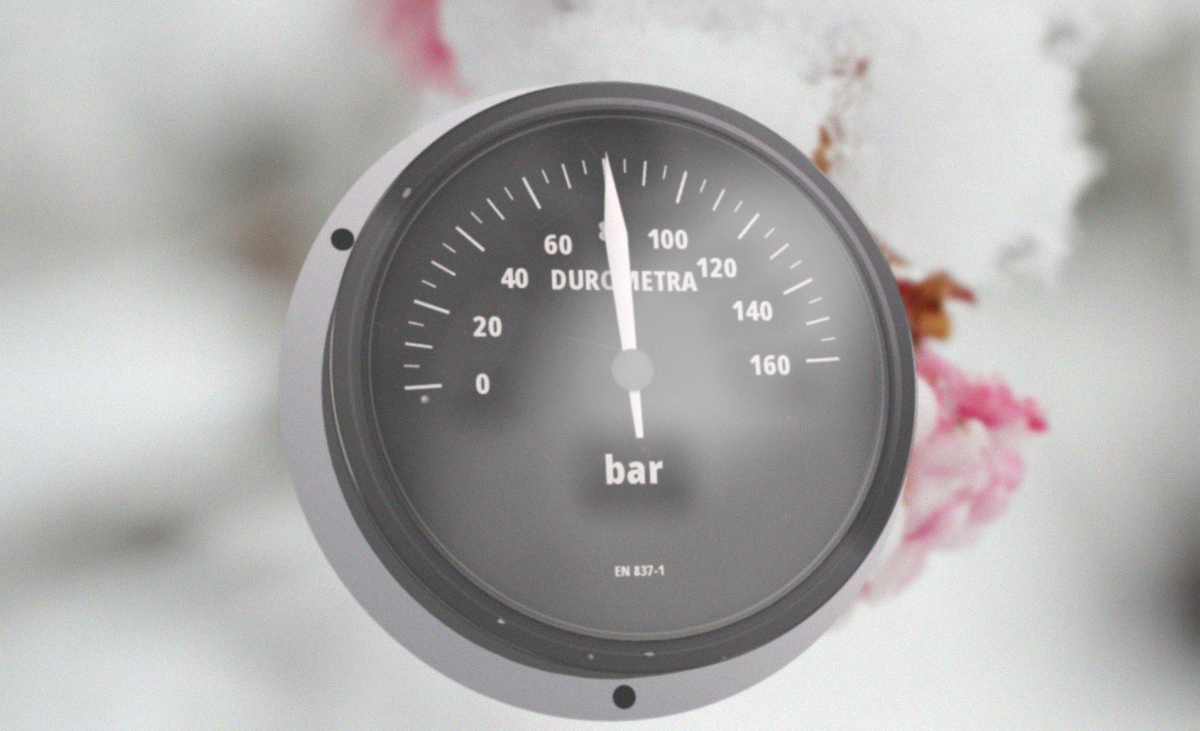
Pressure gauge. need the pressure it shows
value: 80 bar
